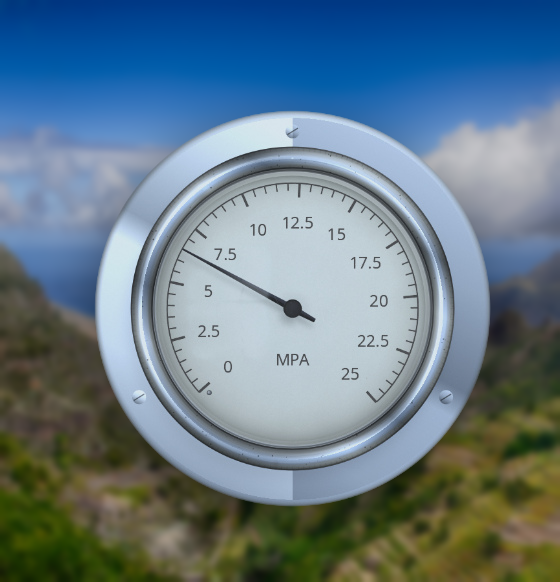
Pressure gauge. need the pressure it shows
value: 6.5 MPa
